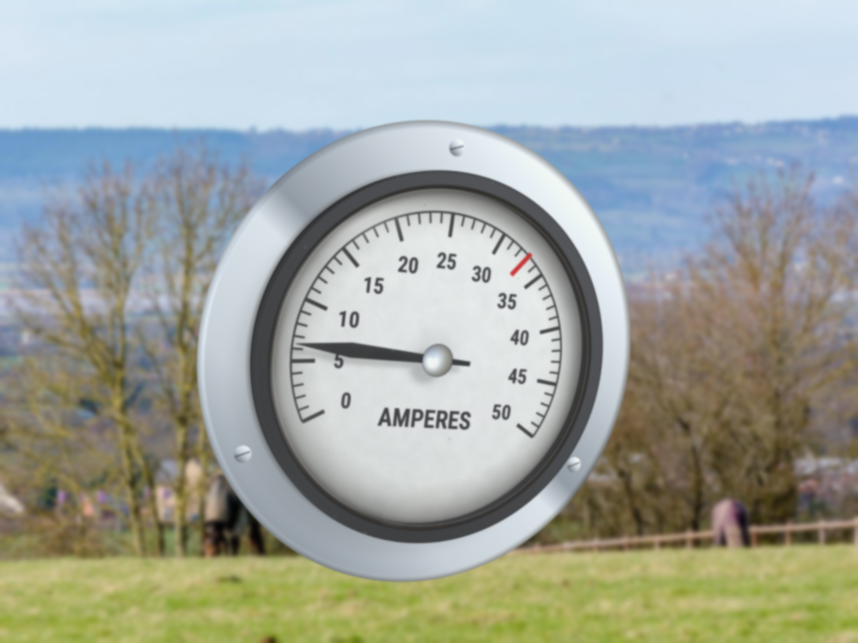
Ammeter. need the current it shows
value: 6.5 A
